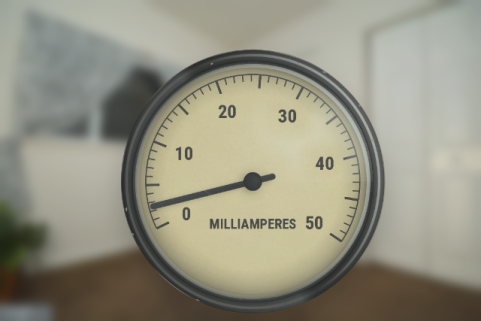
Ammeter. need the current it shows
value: 2.5 mA
